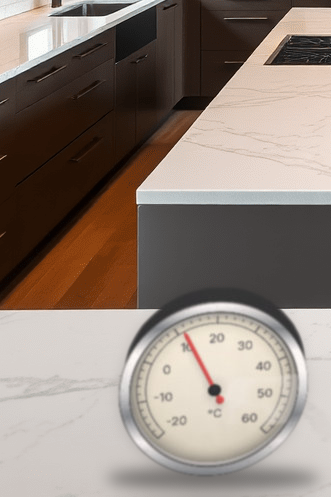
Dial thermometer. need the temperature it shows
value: 12 °C
